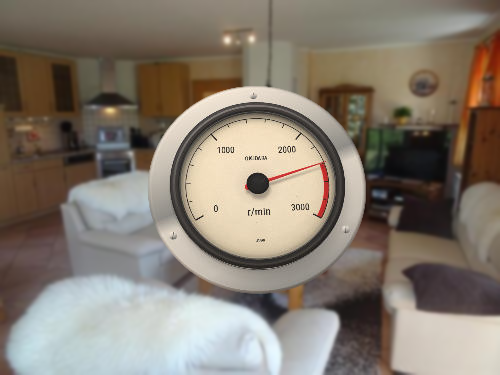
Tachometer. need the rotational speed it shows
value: 2400 rpm
